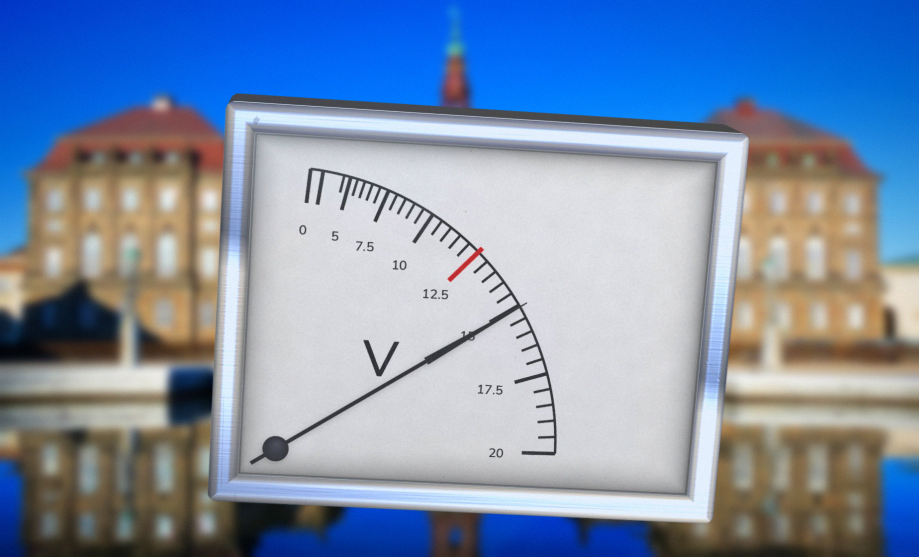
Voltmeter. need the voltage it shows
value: 15 V
